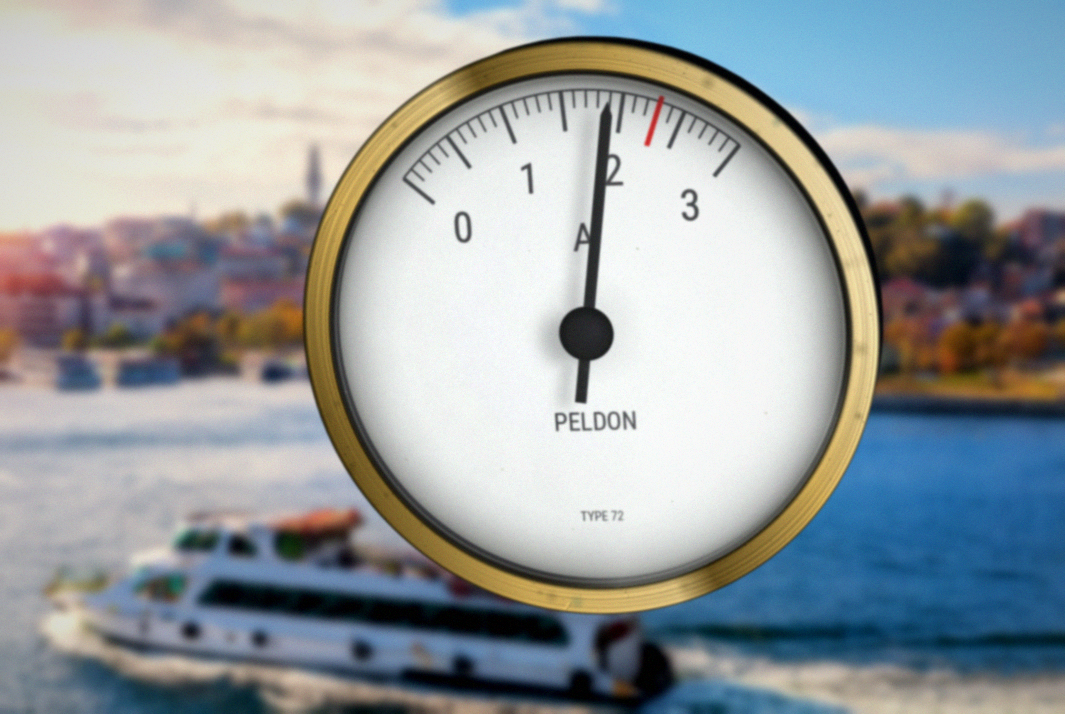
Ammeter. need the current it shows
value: 1.9 A
